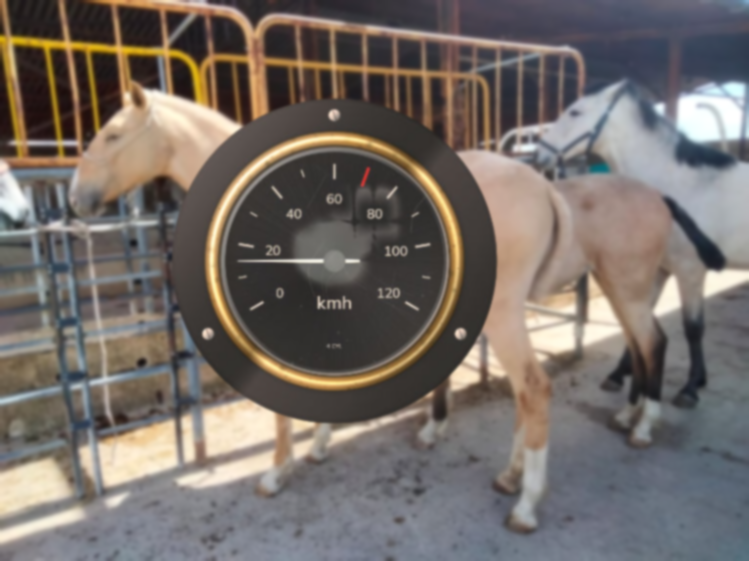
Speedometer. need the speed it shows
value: 15 km/h
